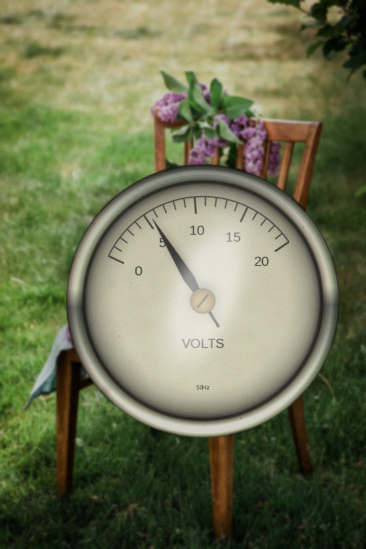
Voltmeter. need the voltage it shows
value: 5.5 V
